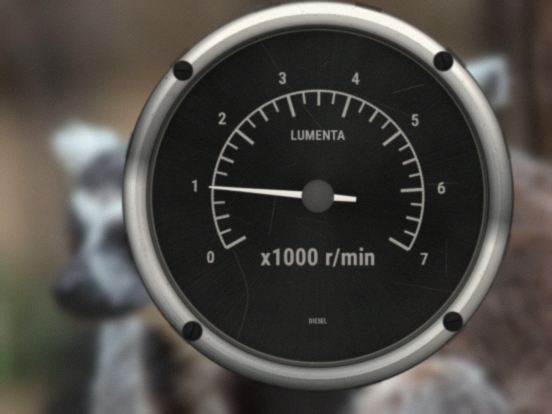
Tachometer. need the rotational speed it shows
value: 1000 rpm
